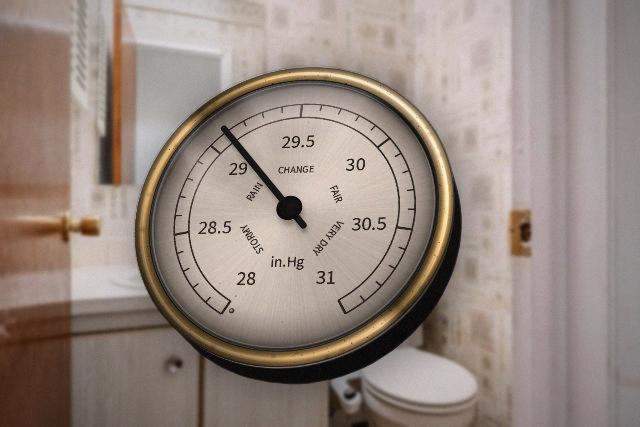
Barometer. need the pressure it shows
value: 29.1 inHg
